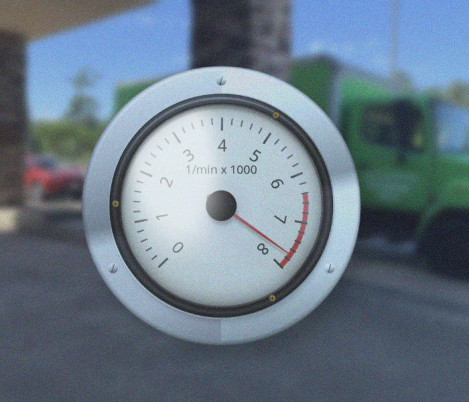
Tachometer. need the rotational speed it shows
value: 7700 rpm
